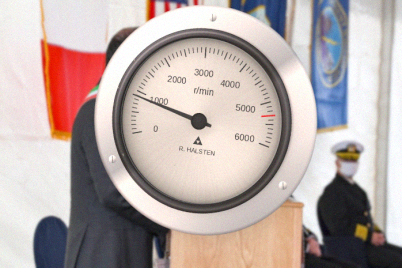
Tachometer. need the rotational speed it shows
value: 900 rpm
